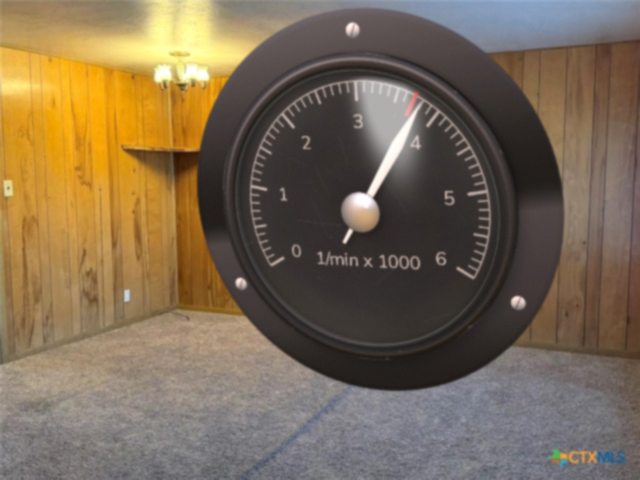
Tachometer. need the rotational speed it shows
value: 3800 rpm
